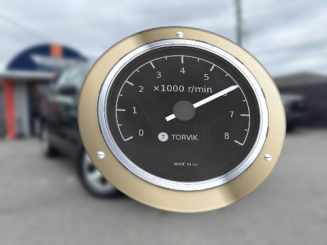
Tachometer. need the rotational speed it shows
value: 6000 rpm
